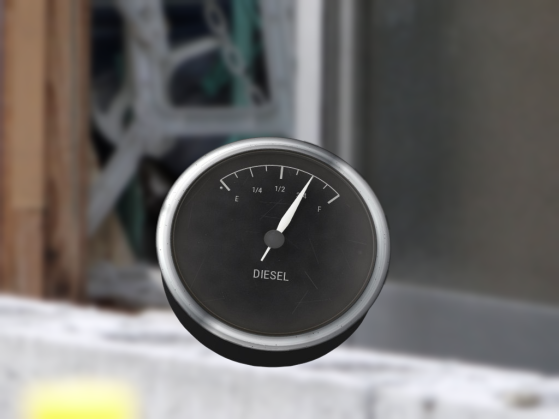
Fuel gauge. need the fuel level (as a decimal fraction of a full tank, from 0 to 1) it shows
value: 0.75
